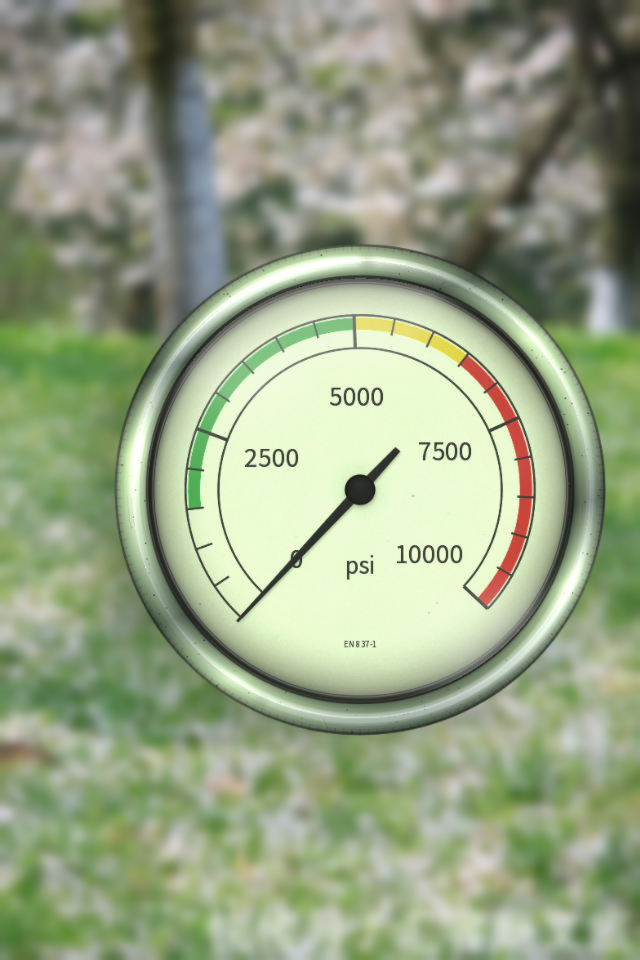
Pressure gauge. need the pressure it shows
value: 0 psi
